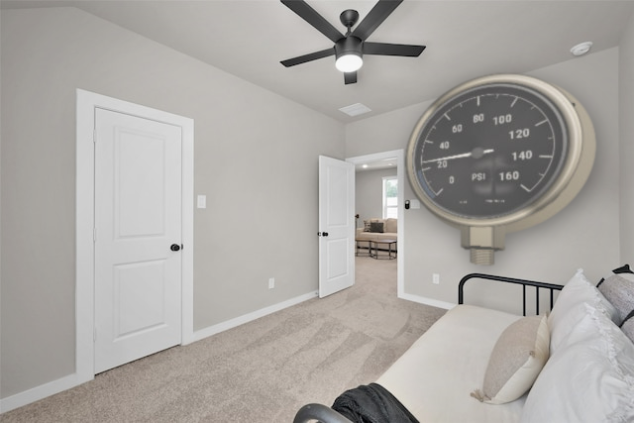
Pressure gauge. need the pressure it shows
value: 25 psi
